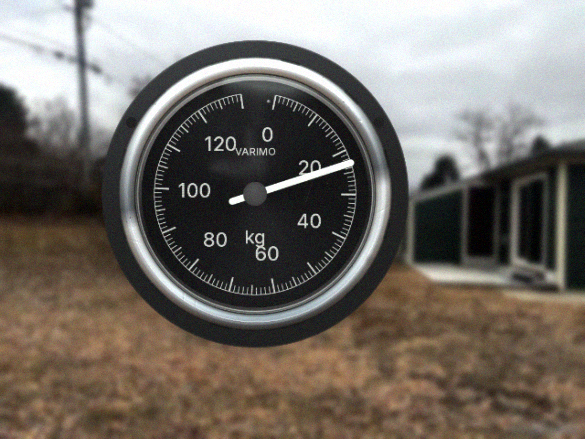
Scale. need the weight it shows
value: 23 kg
